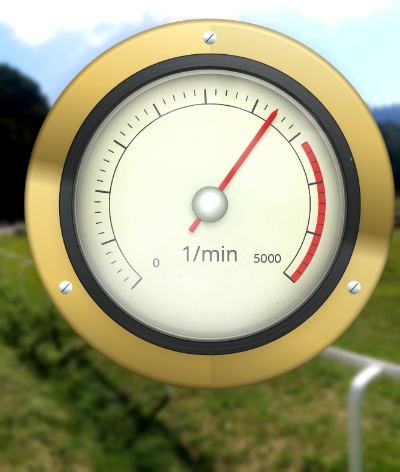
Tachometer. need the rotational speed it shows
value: 3200 rpm
